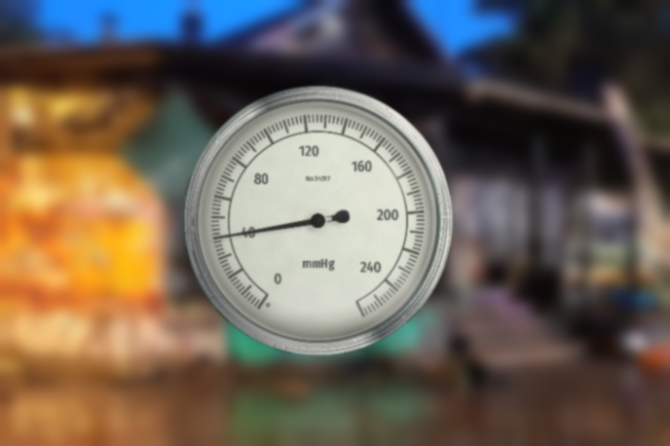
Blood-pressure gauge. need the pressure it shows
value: 40 mmHg
